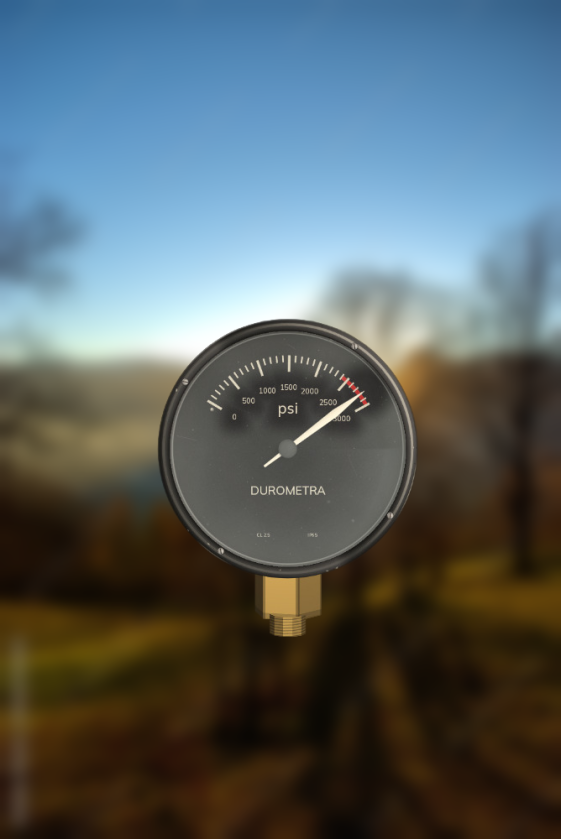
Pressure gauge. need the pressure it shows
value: 2800 psi
